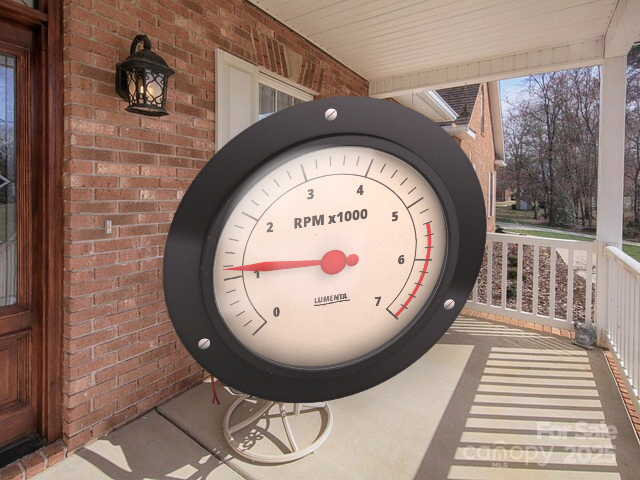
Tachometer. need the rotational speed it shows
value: 1200 rpm
